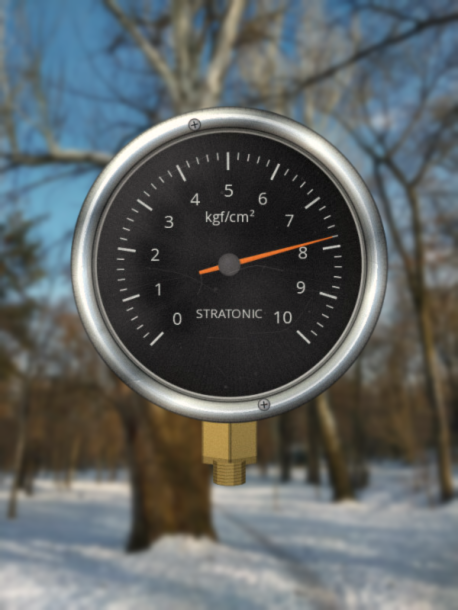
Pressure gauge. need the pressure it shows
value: 7.8 kg/cm²
